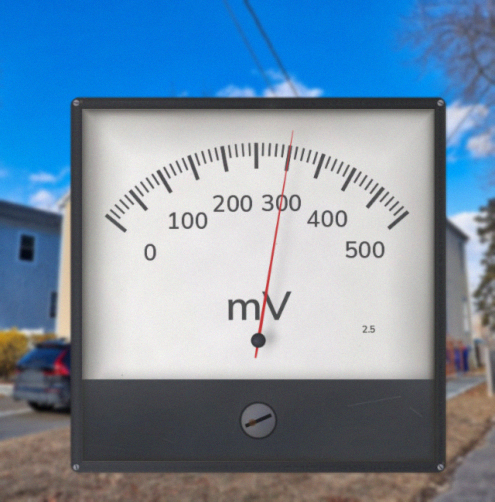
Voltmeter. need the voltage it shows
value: 300 mV
